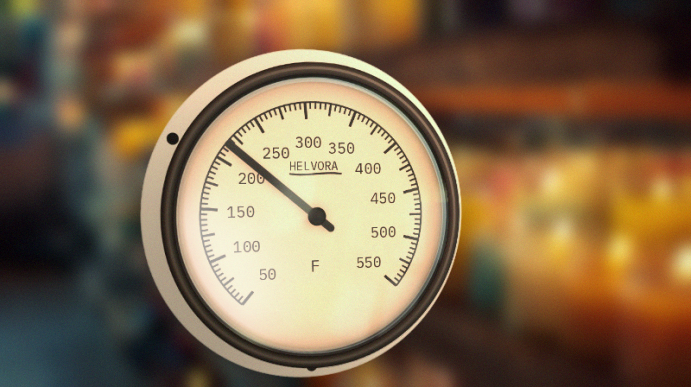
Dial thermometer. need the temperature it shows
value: 215 °F
